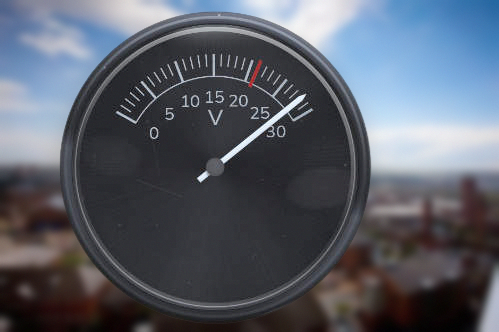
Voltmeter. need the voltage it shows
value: 28 V
